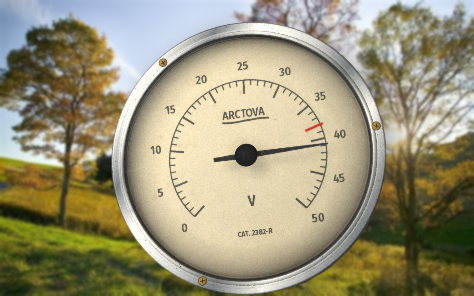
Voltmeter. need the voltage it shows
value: 41 V
